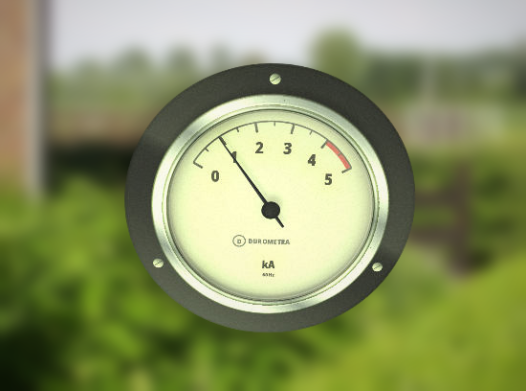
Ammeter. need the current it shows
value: 1 kA
